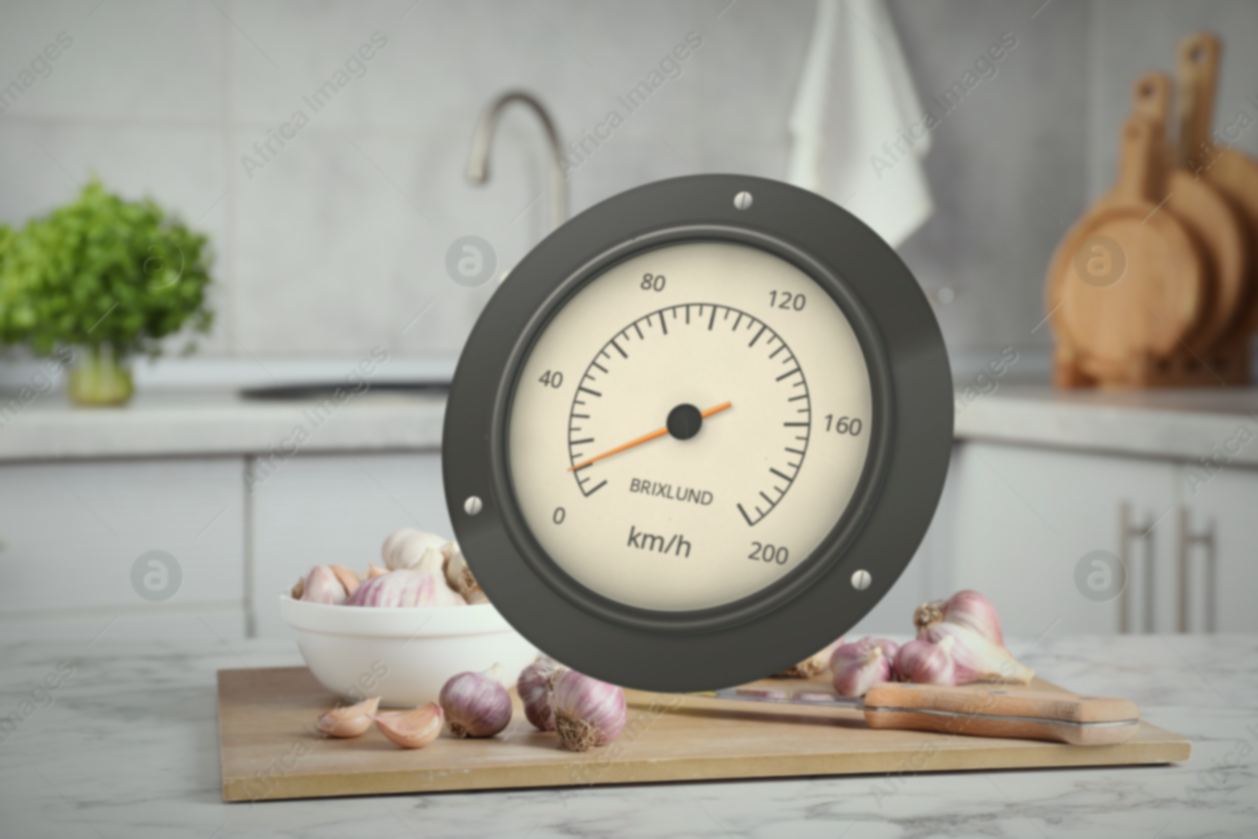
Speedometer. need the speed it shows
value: 10 km/h
